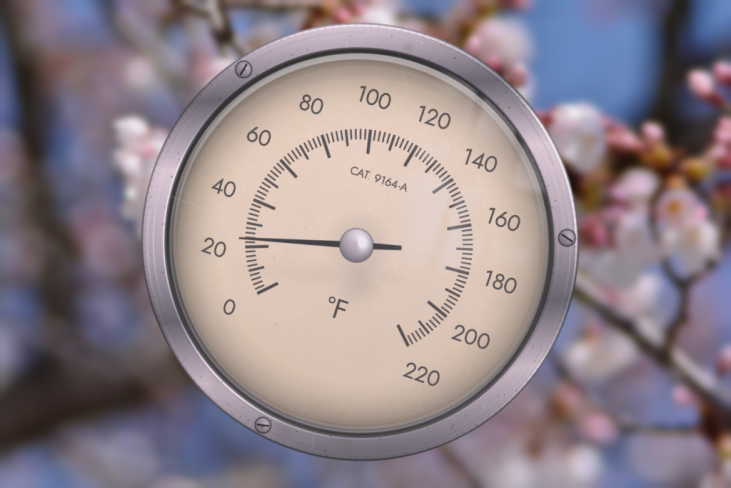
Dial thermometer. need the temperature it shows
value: 24 °F
